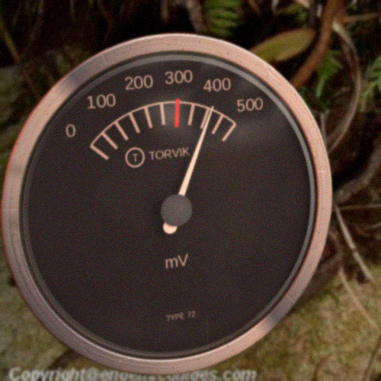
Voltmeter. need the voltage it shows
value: 400 mV
